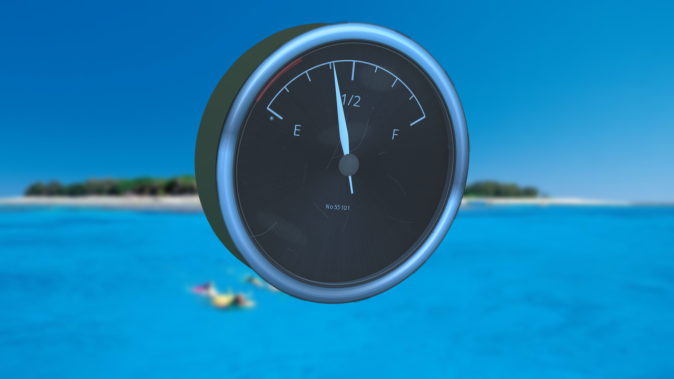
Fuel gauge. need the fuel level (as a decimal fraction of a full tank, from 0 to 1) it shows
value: 0.375
